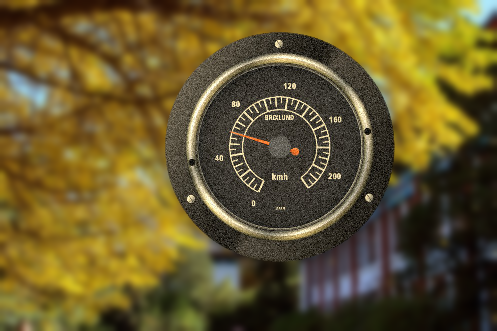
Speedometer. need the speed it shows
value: 60 km/h
